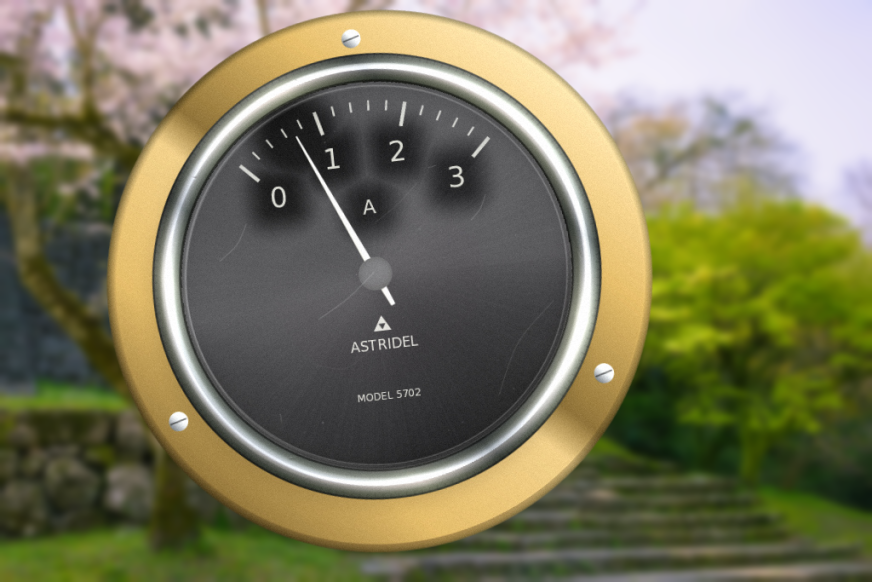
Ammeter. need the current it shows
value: 0.7 A
